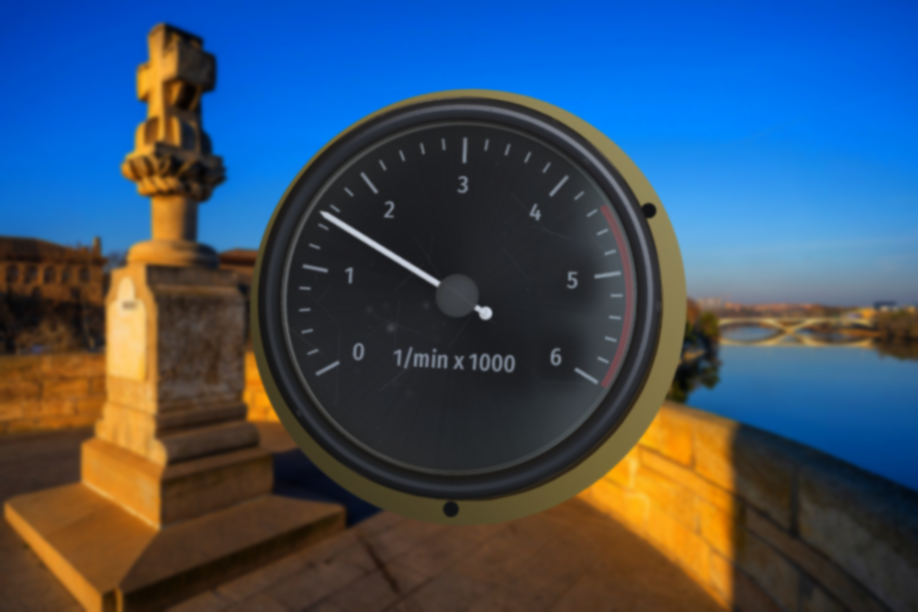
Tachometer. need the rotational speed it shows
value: 1500 rpm
